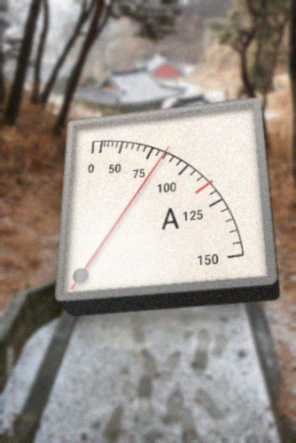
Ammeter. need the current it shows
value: 85 A
